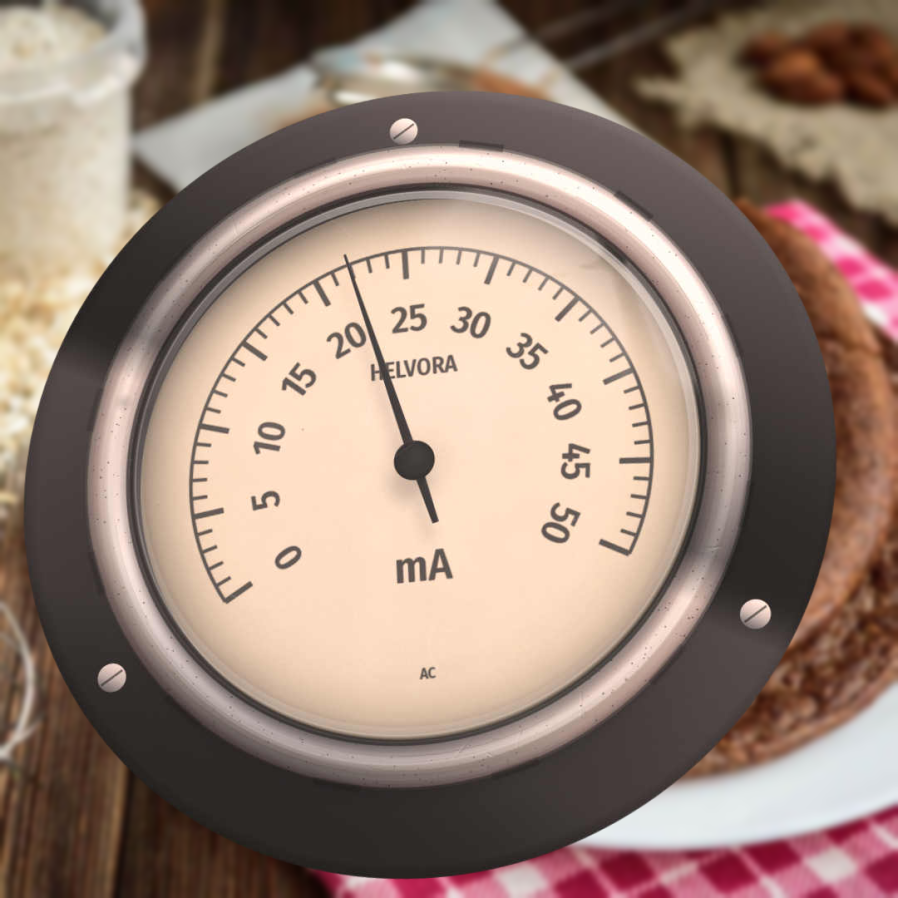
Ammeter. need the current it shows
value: 22 mA
